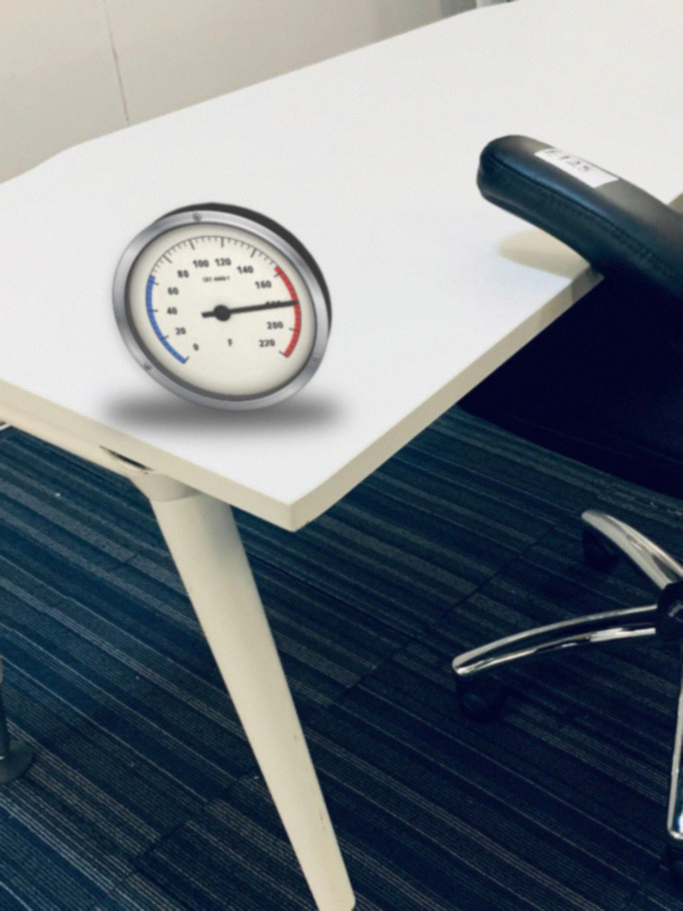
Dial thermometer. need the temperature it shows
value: 180 °F
